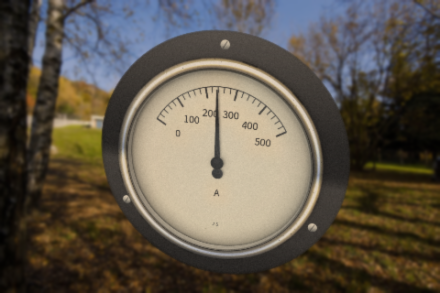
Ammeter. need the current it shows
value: 240 A
